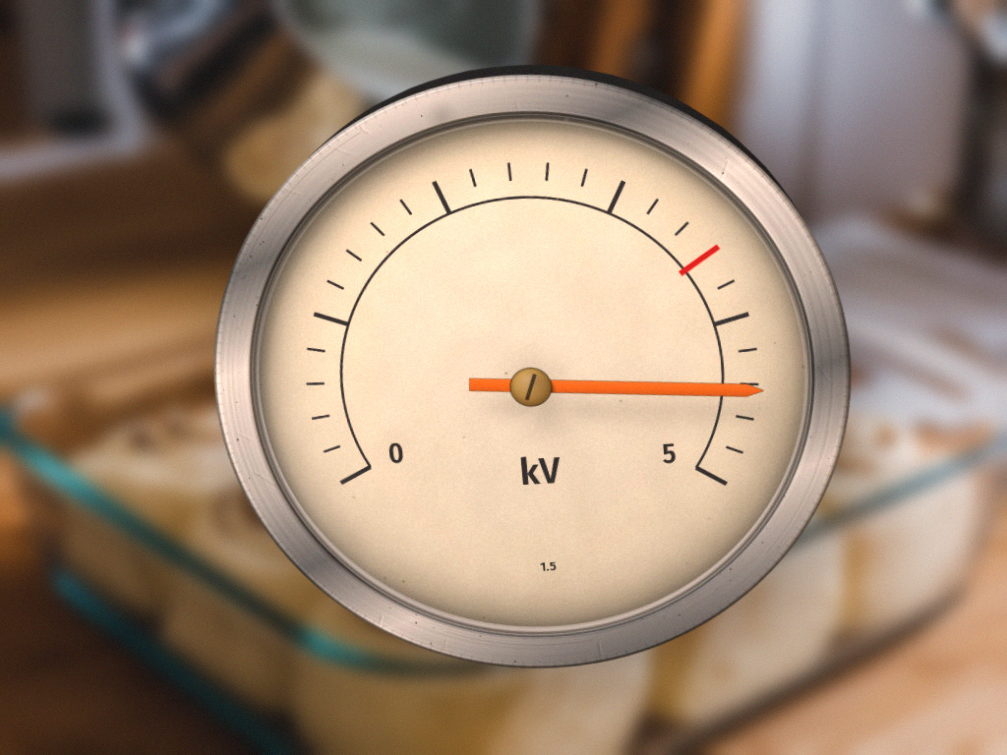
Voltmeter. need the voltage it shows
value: 4.4 kV
